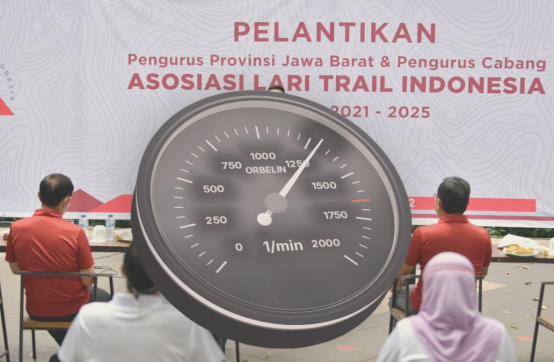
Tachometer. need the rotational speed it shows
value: 1300 rpm
